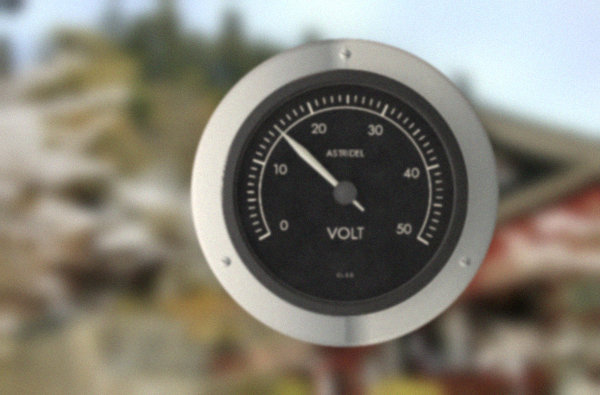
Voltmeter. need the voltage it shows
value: 15 V
